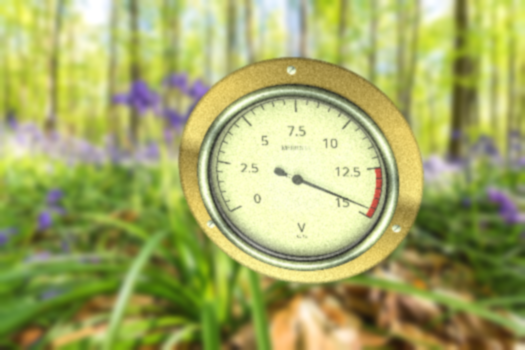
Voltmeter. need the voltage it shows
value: 14.5 V
